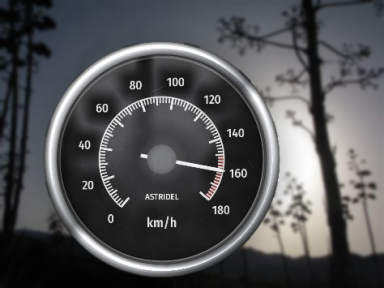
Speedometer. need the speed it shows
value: 160 km/h
